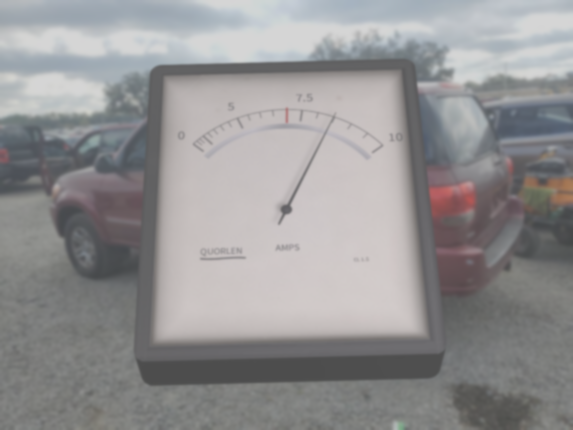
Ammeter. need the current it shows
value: 8.5 A
